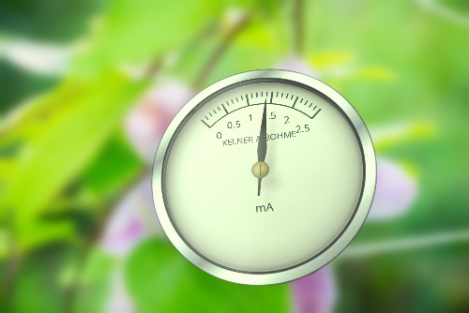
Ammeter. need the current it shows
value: 1.4 mA
